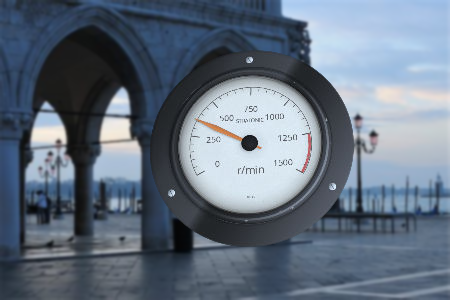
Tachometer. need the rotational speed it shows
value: 350 rpm
